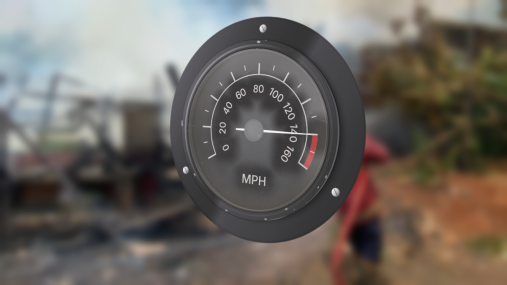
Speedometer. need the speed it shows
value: 140 mph
